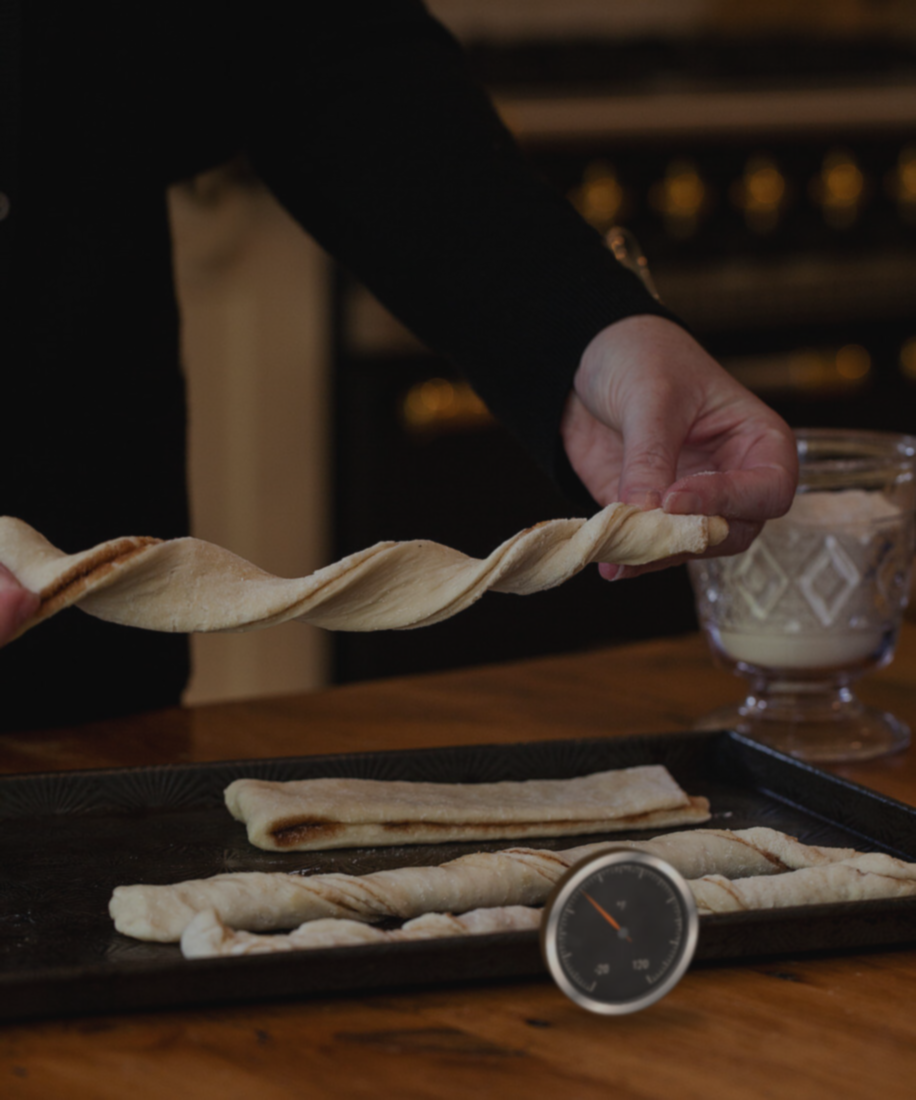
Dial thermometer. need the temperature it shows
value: 30 °F
